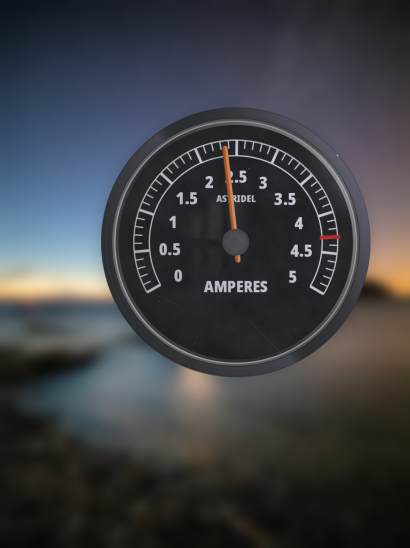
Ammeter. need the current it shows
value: 2.35 A
